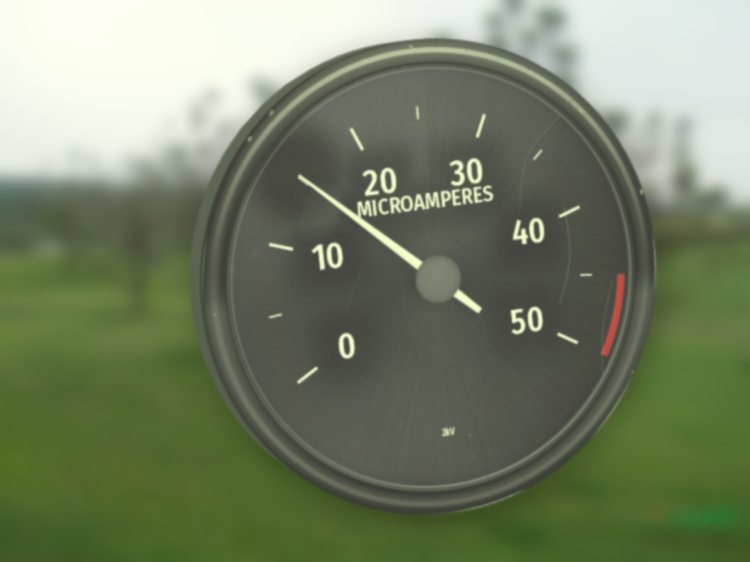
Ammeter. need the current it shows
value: 15 µA
